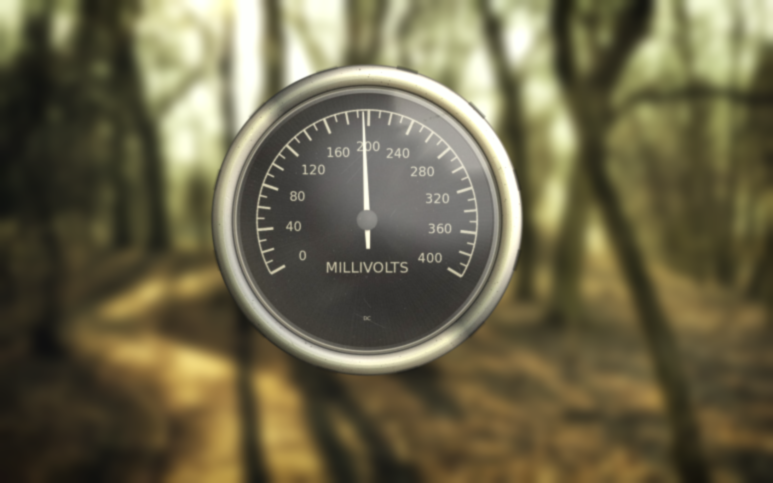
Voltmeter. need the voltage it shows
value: 195 mV
